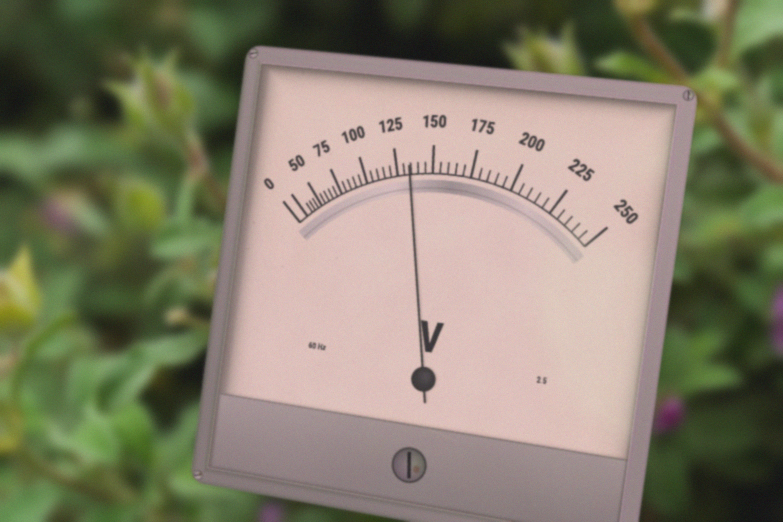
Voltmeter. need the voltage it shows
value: 135 V
